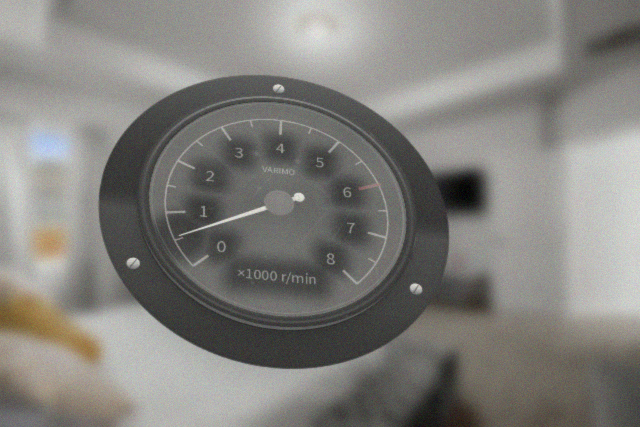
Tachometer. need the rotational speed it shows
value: 500 rpm
